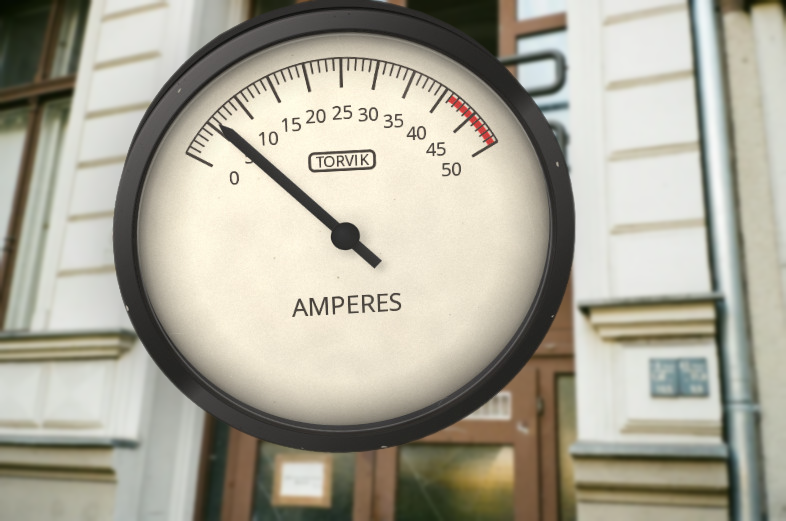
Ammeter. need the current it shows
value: 6 A
